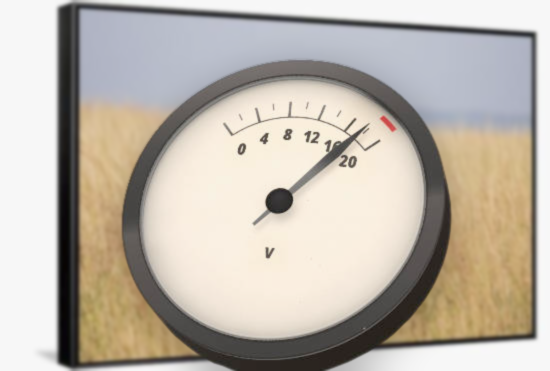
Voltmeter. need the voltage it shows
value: 18 V
